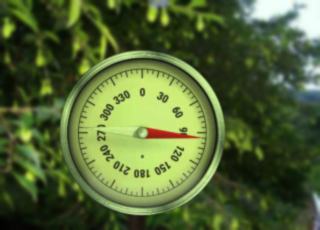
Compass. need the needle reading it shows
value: 95 °
